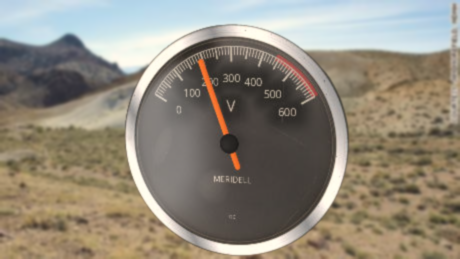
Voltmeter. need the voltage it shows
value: 200 V
